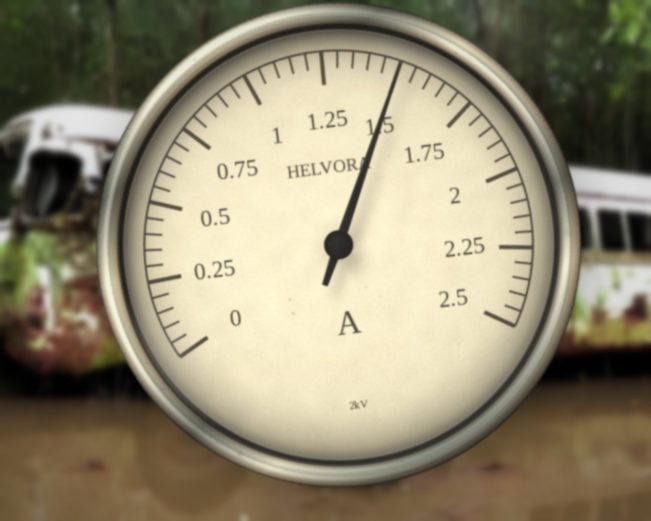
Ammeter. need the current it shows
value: 1.5 A
